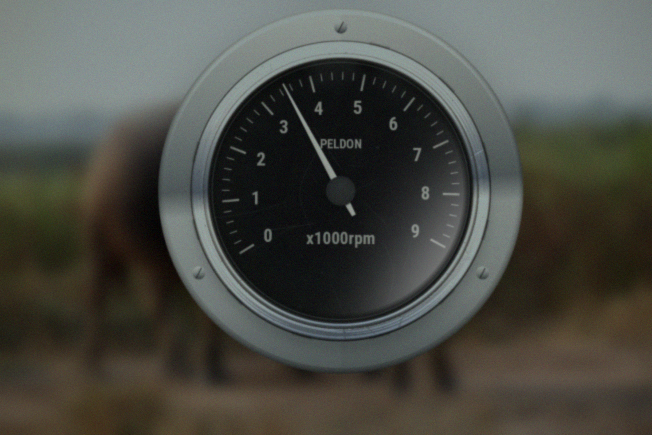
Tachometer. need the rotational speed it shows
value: 3500 rpm
